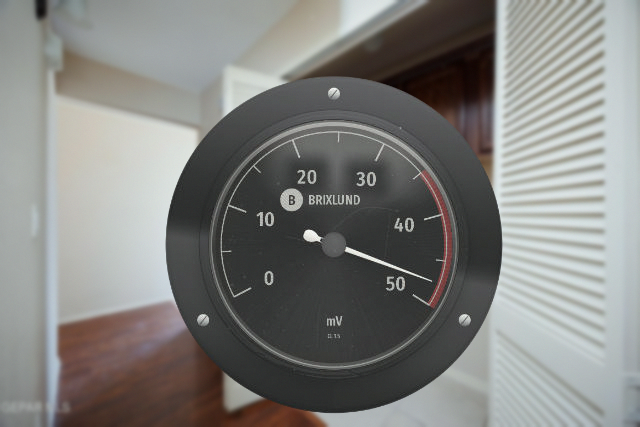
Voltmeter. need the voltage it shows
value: 47.5 mV
